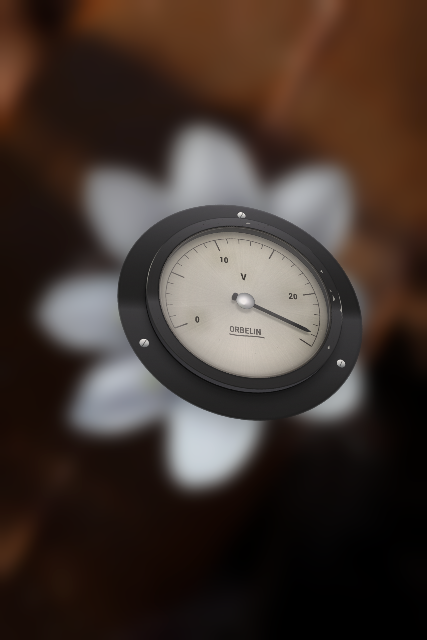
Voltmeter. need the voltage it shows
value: 24 V
